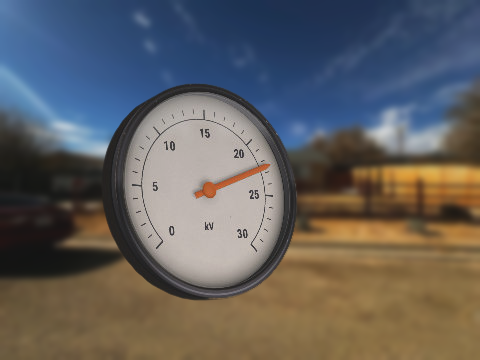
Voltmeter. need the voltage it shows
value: 22.5 kV
